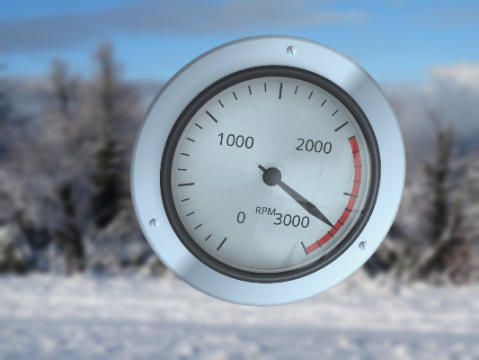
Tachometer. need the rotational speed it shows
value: 2750 rpm
